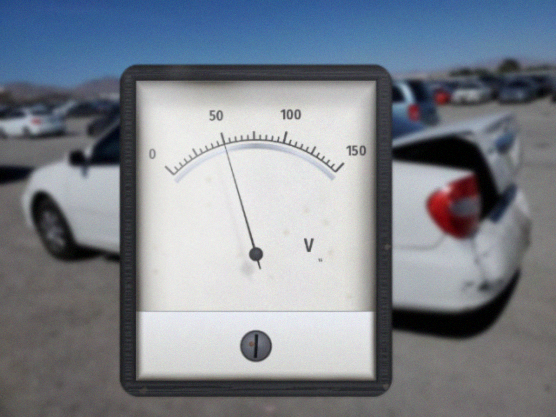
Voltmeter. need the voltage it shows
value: 50 V
